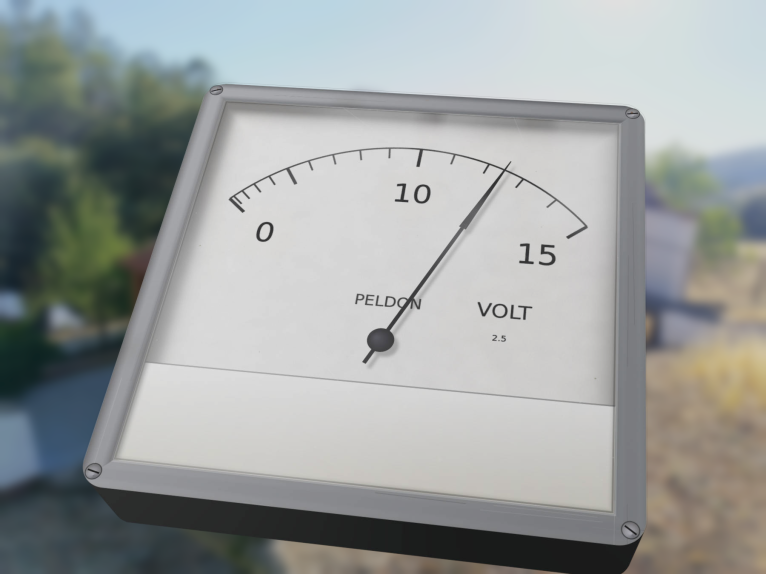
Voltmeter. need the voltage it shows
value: 12.5 V
